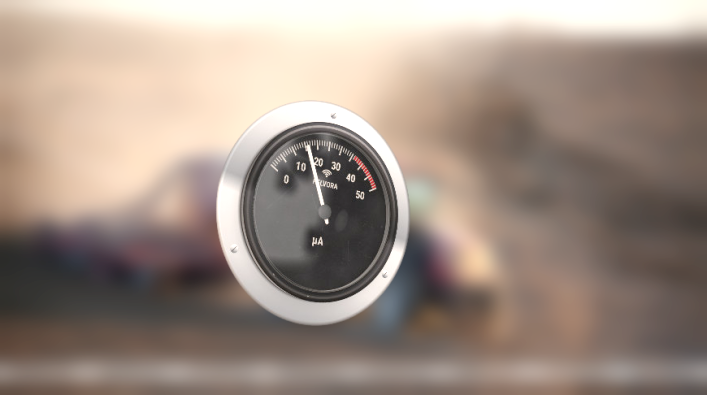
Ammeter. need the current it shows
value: 15 µA
